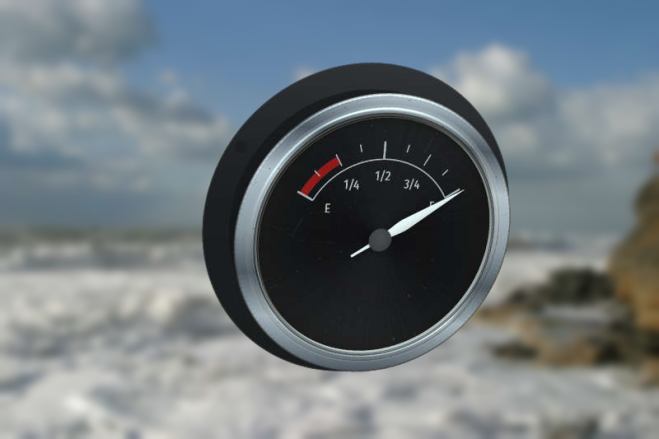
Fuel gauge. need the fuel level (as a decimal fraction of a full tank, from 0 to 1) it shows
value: 1
